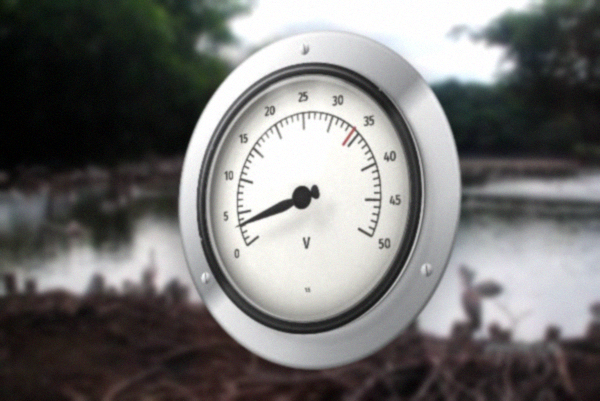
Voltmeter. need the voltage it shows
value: 3 V
